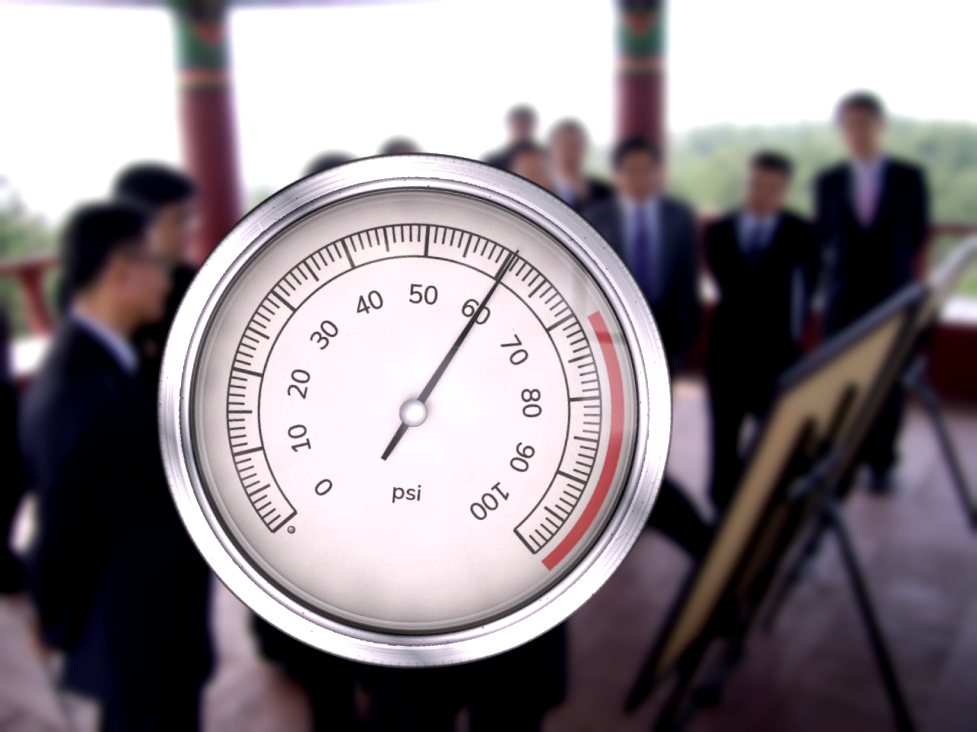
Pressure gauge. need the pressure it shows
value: 60.5 psi
